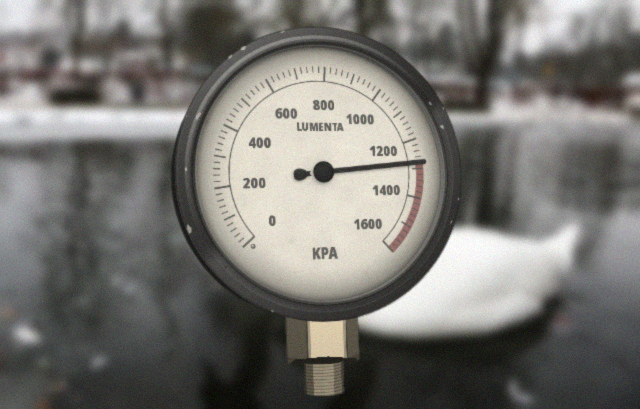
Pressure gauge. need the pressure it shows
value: 1280 kPa
